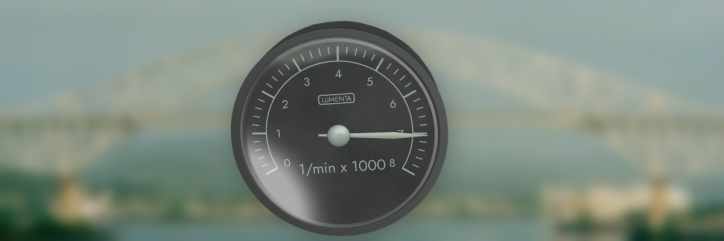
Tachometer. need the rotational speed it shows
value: 7000 rpm
